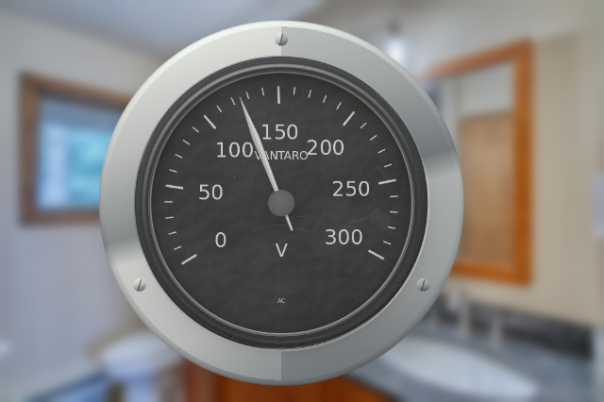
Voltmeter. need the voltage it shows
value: 125 V
